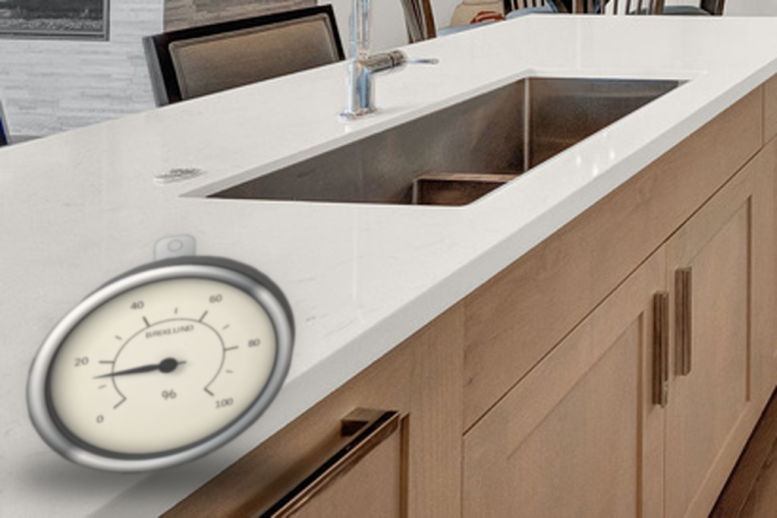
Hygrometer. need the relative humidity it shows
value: 15 %
